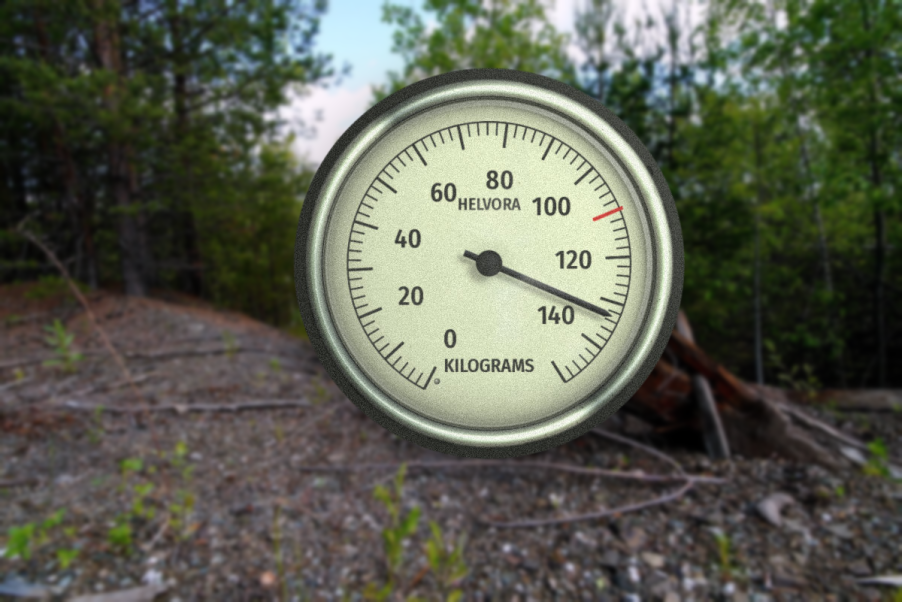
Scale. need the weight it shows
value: 133 kg
